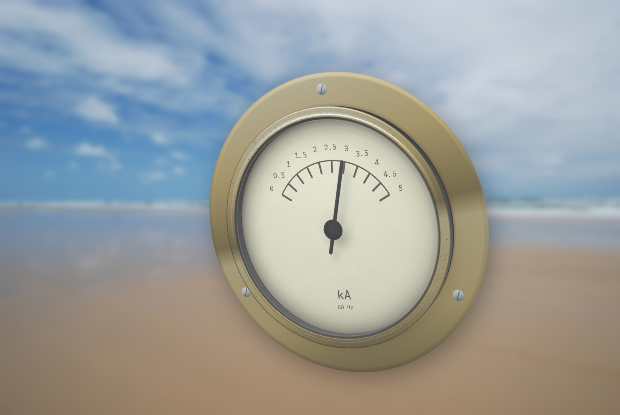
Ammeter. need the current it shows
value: 3 kA
